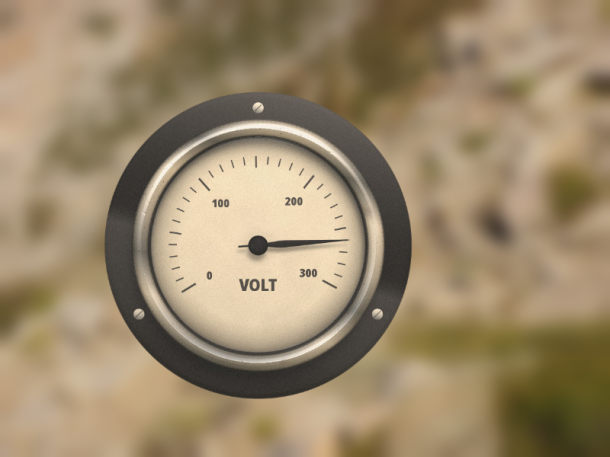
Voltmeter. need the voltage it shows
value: 260 V
